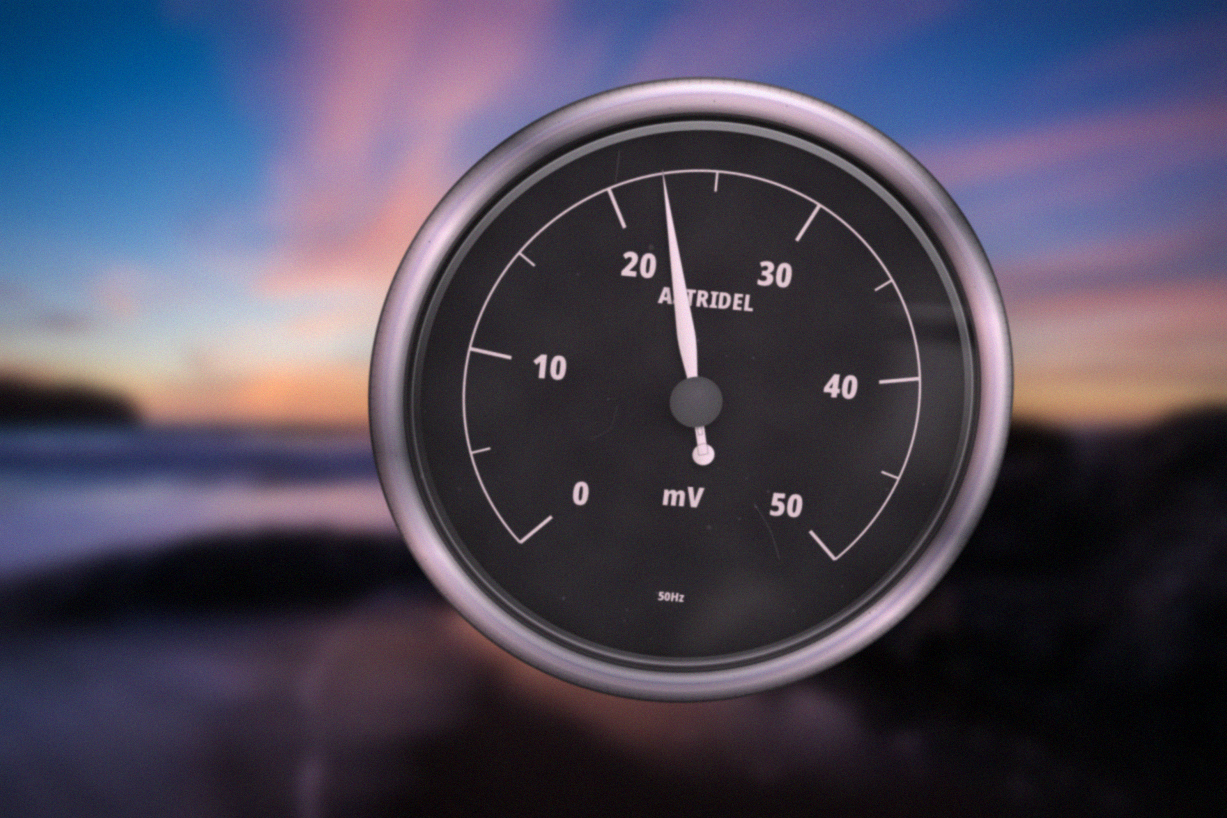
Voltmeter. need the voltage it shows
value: 22.5 mV
